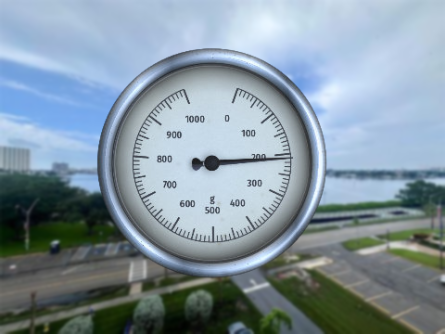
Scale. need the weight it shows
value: 210 g
